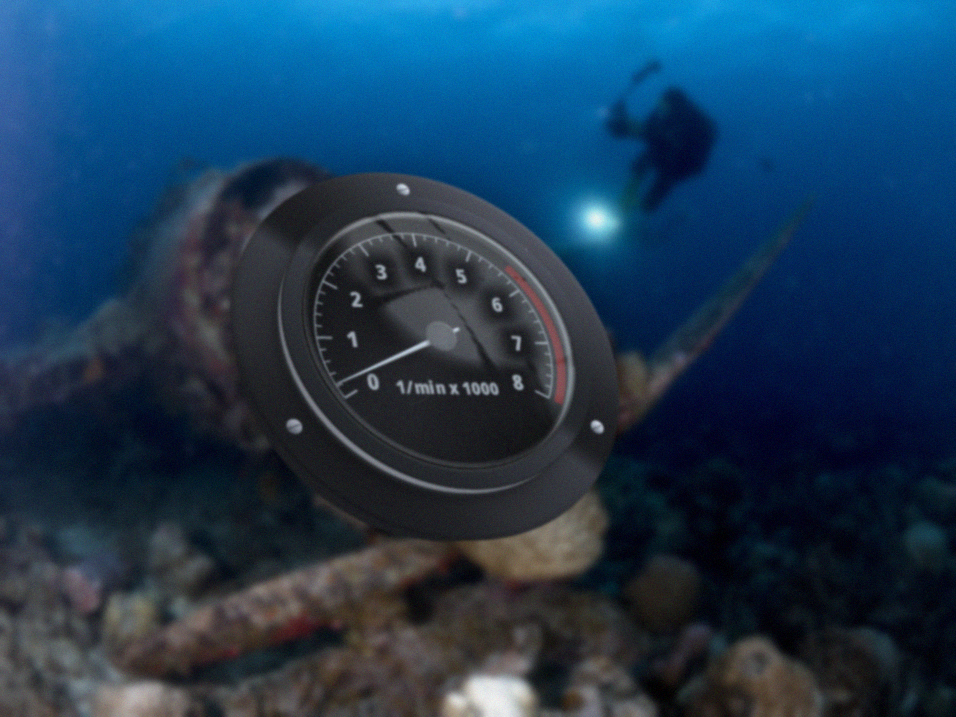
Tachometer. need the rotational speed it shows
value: 200 rpm
